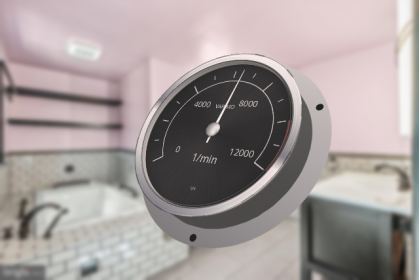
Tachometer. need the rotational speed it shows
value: 6500 rpm
